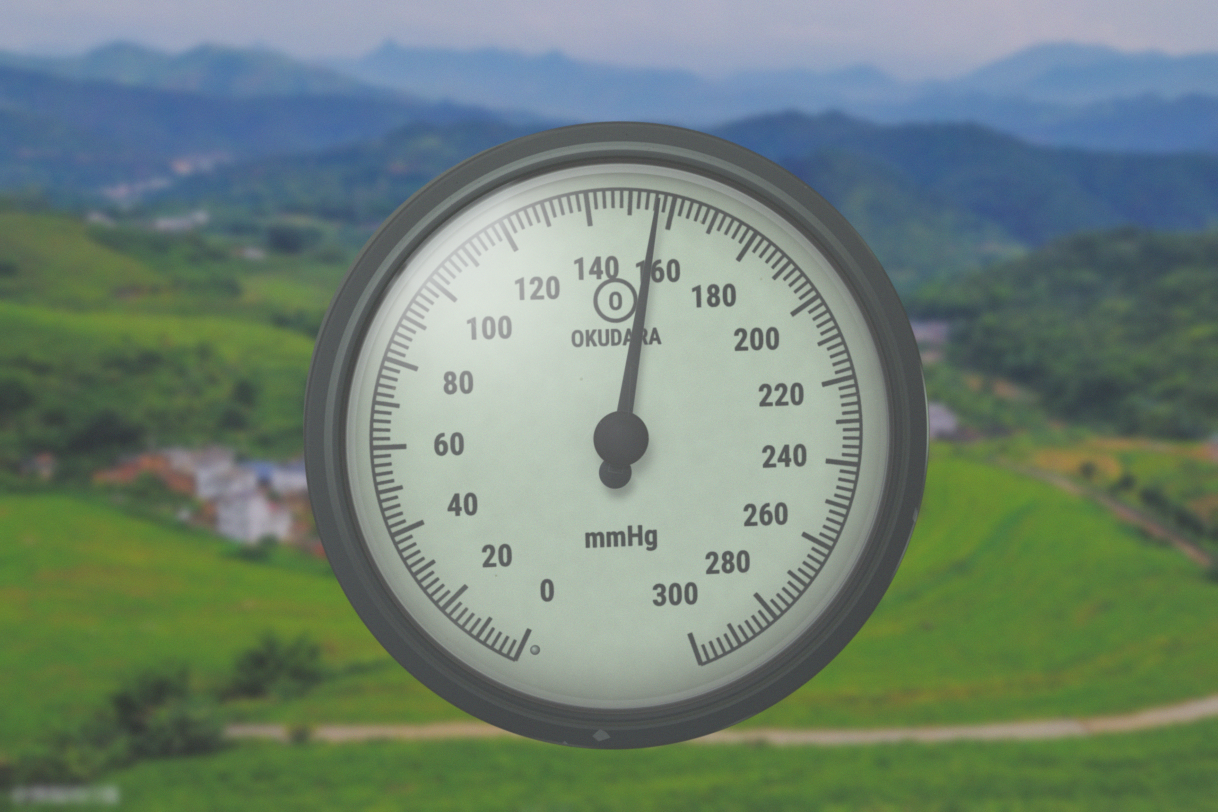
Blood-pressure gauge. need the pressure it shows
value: 156 mmHg
